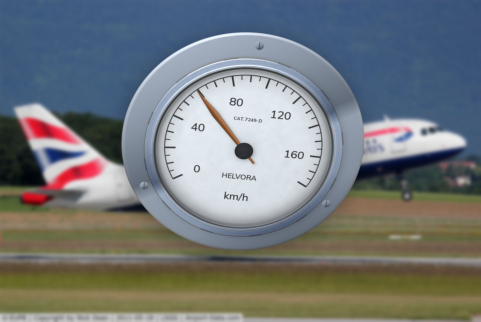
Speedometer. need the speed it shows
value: 60 km/h
